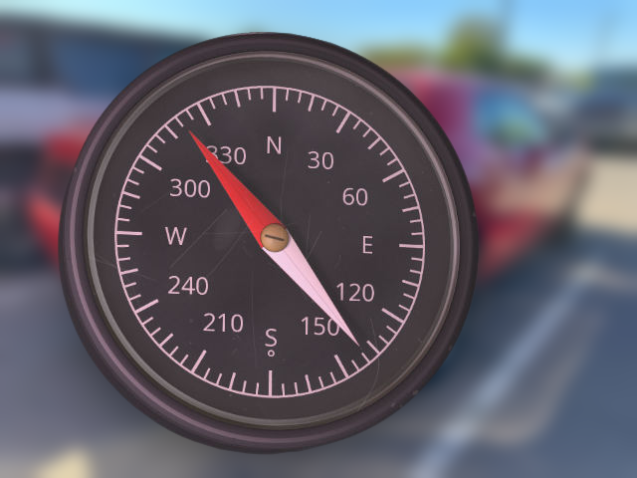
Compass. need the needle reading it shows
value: 320 °
